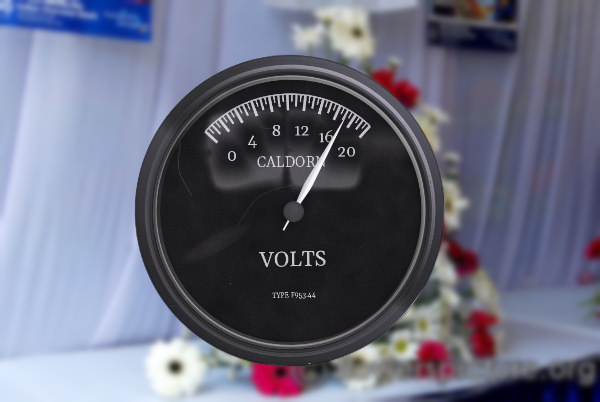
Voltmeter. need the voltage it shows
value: 17 V
